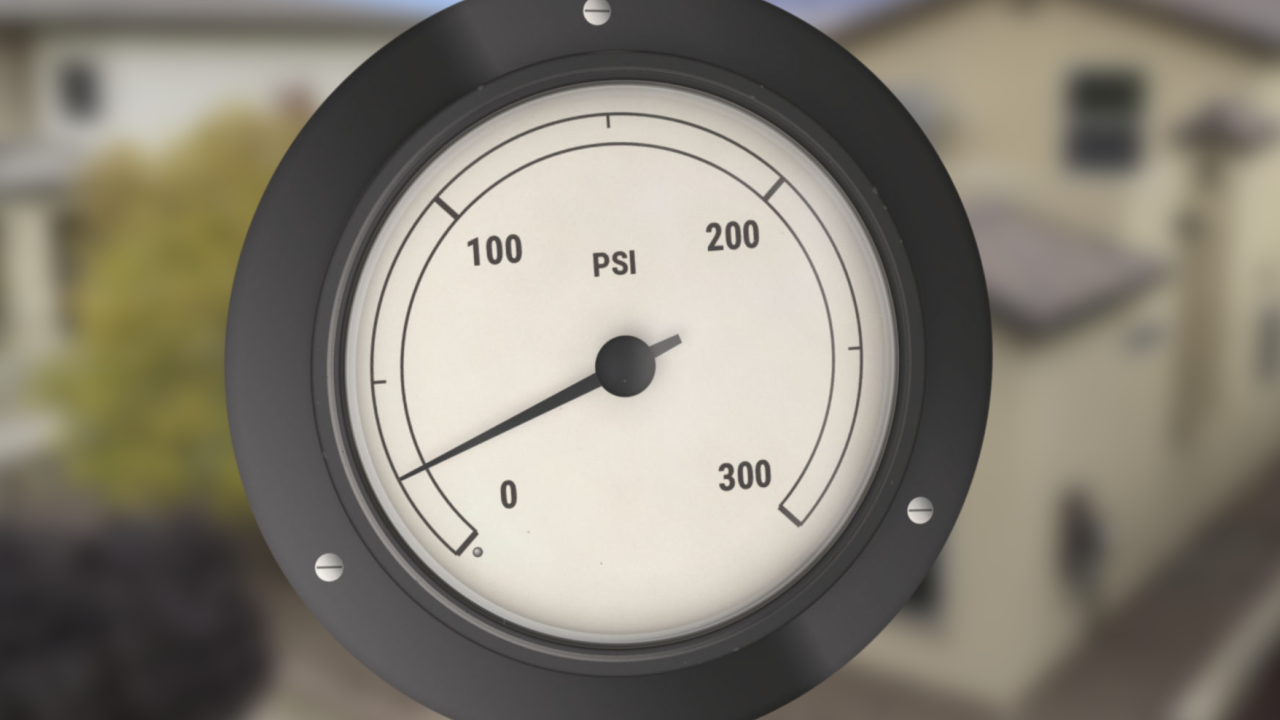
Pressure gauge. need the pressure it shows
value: 25 psi
